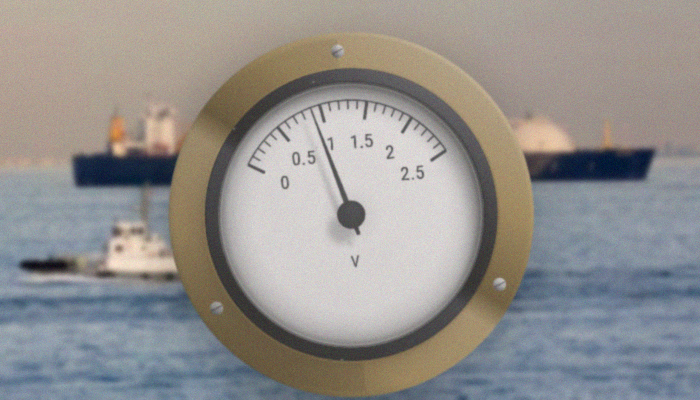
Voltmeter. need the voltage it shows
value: 0.9 V
